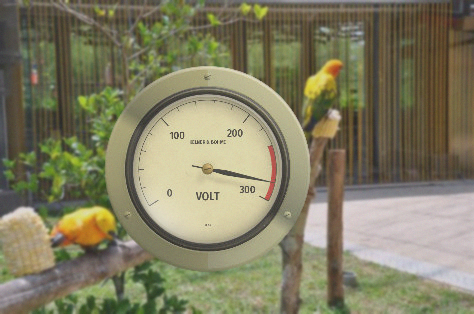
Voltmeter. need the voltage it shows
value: 280 V
